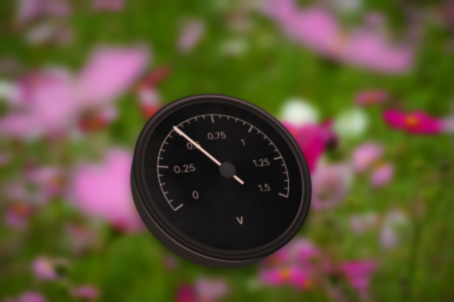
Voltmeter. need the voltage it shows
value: 0.5 V
